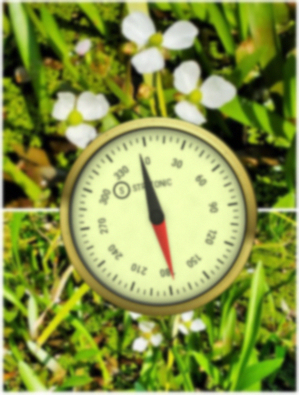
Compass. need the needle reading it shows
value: 175 °
